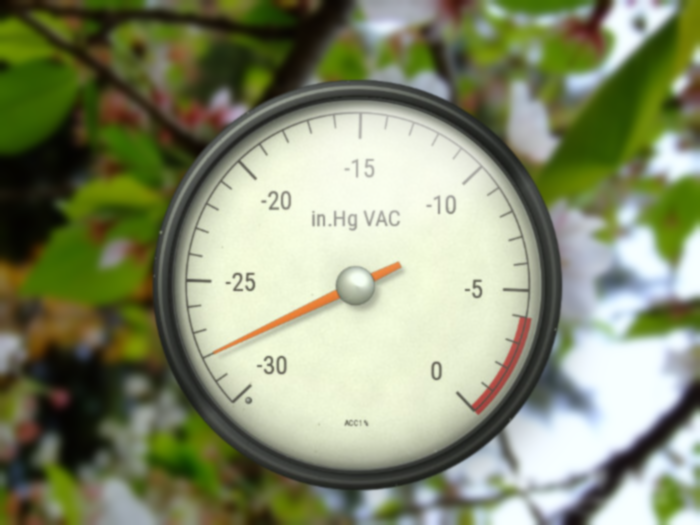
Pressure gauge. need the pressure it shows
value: -28 inHg
